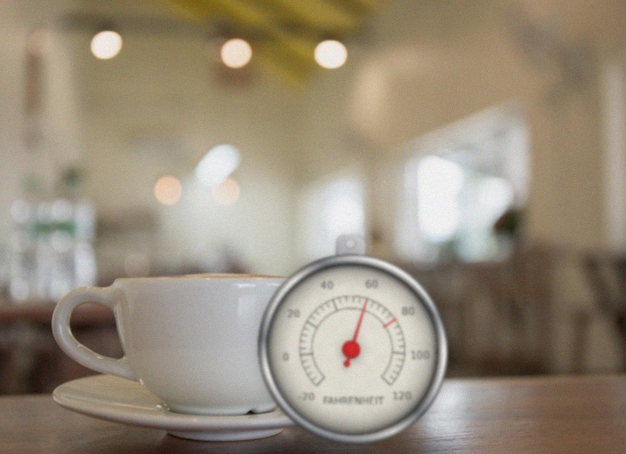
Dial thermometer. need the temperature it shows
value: 60 °F
